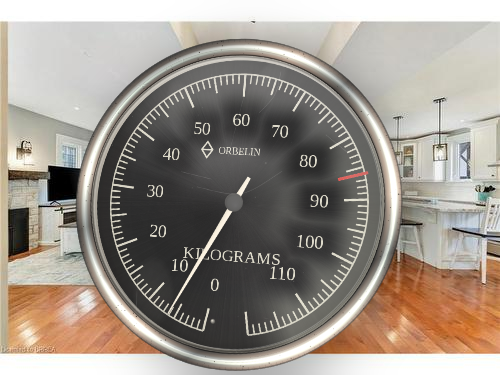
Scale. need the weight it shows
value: 6 kg
